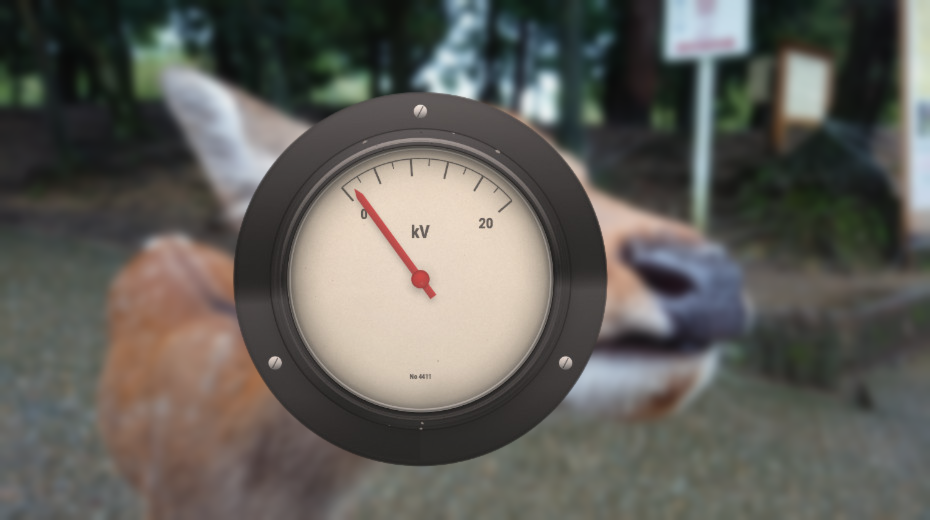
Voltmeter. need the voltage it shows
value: 1 kV
